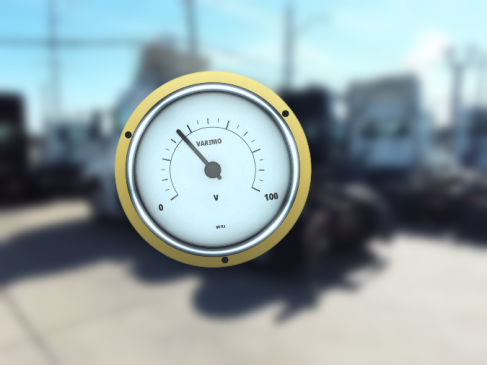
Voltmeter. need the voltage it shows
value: 35 V
